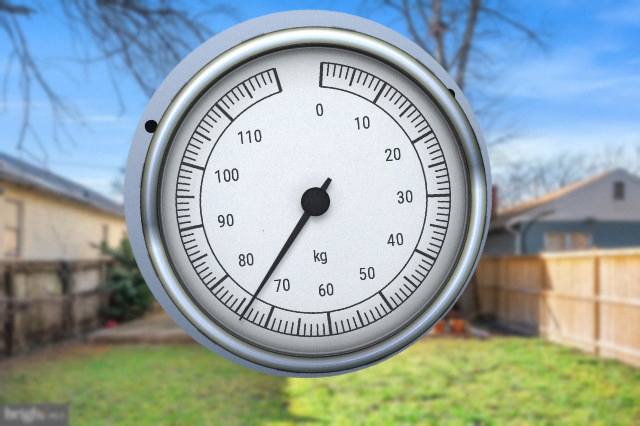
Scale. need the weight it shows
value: 74 kg
